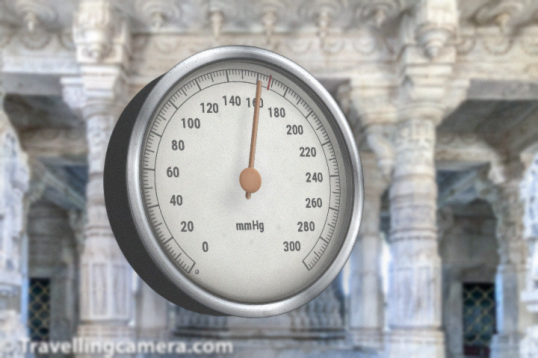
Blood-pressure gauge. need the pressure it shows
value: 160 mmHg
